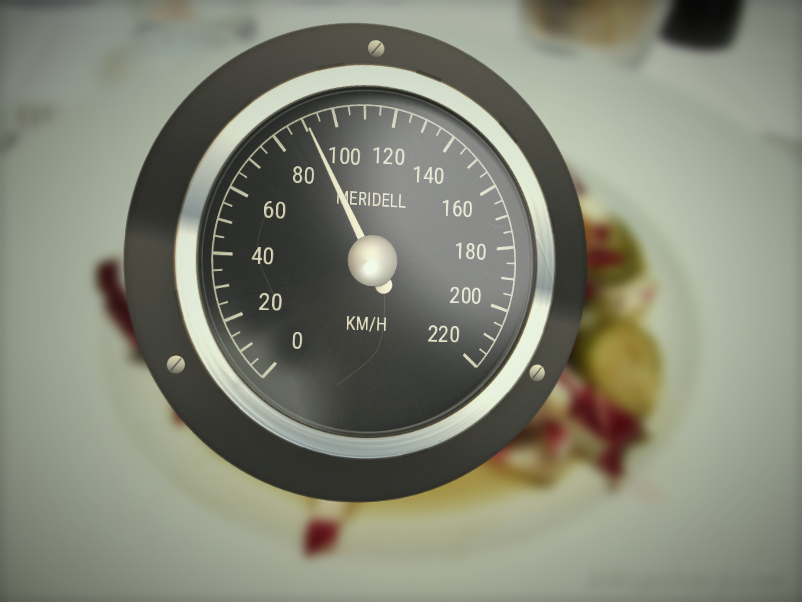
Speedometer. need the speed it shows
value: 90 km/h
